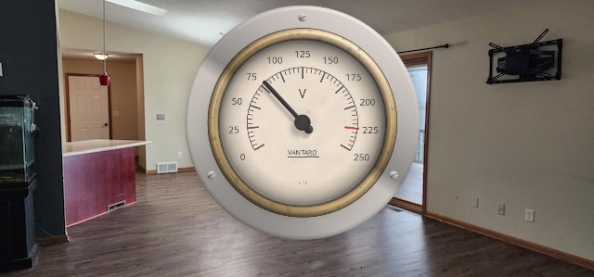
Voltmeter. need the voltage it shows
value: 80 V
